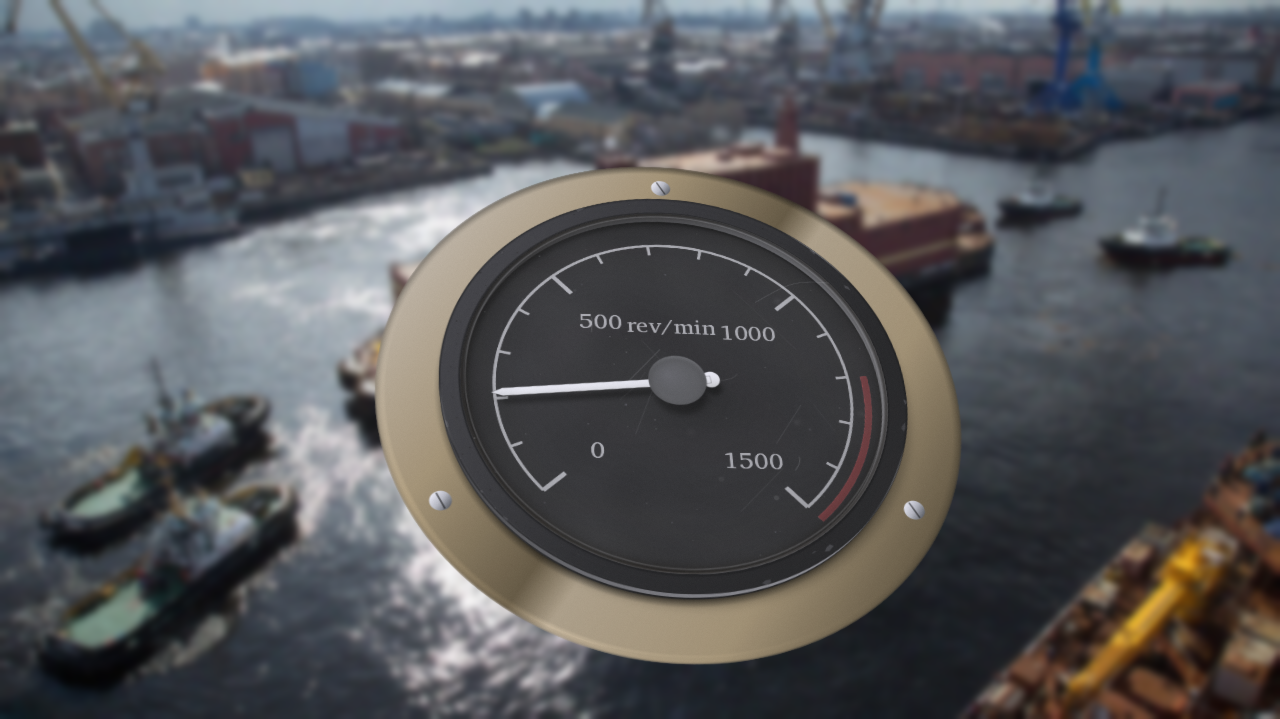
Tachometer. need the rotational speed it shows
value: 200 rpm
